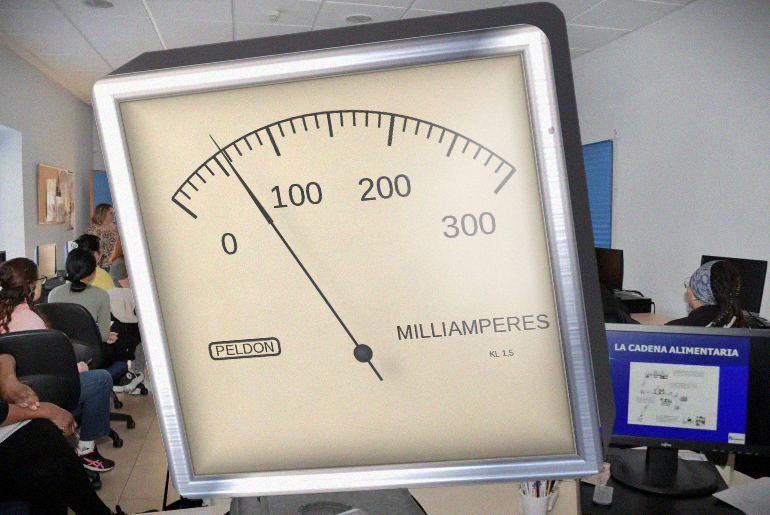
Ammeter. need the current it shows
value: 60 mA
